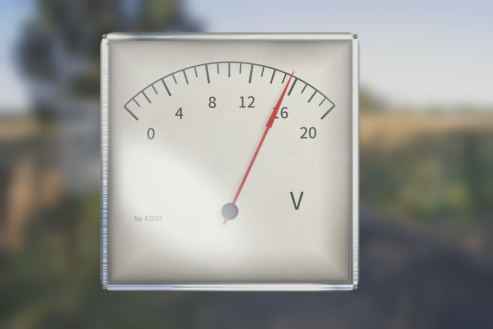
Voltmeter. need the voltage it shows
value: 15.5 V
